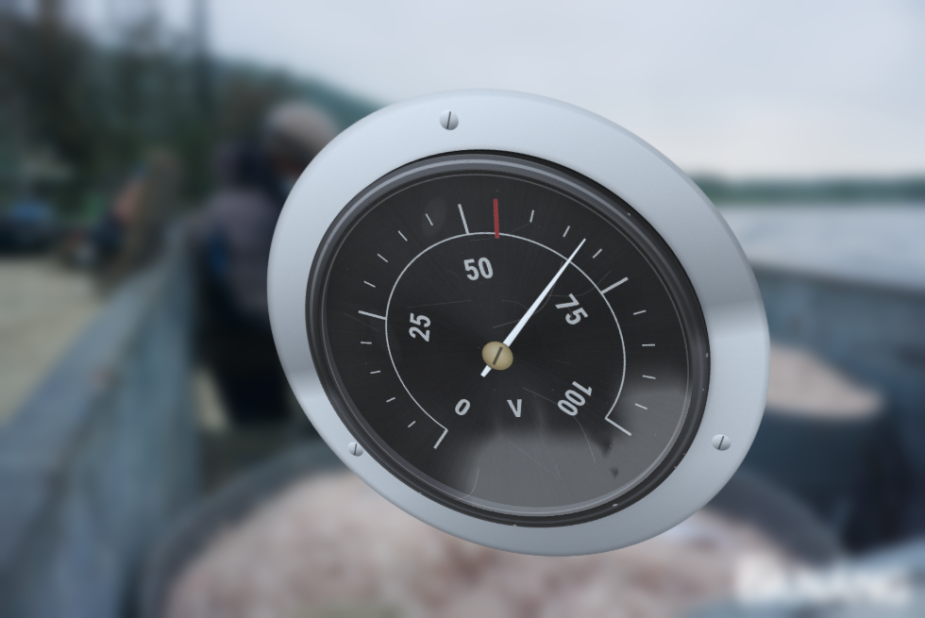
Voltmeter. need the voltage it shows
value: 67.5 V
